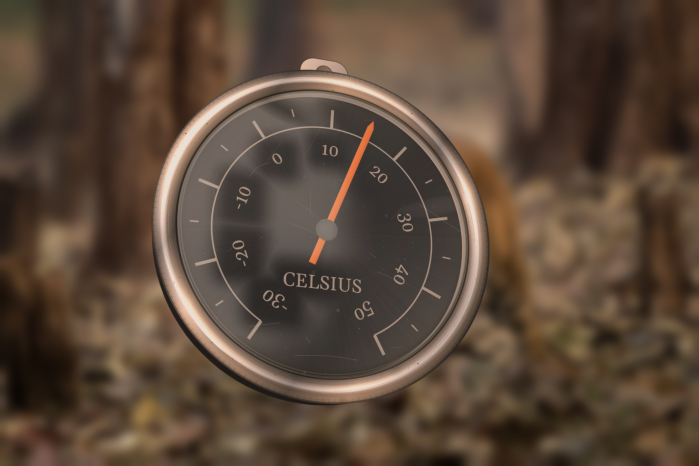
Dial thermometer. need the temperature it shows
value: 15 °C
